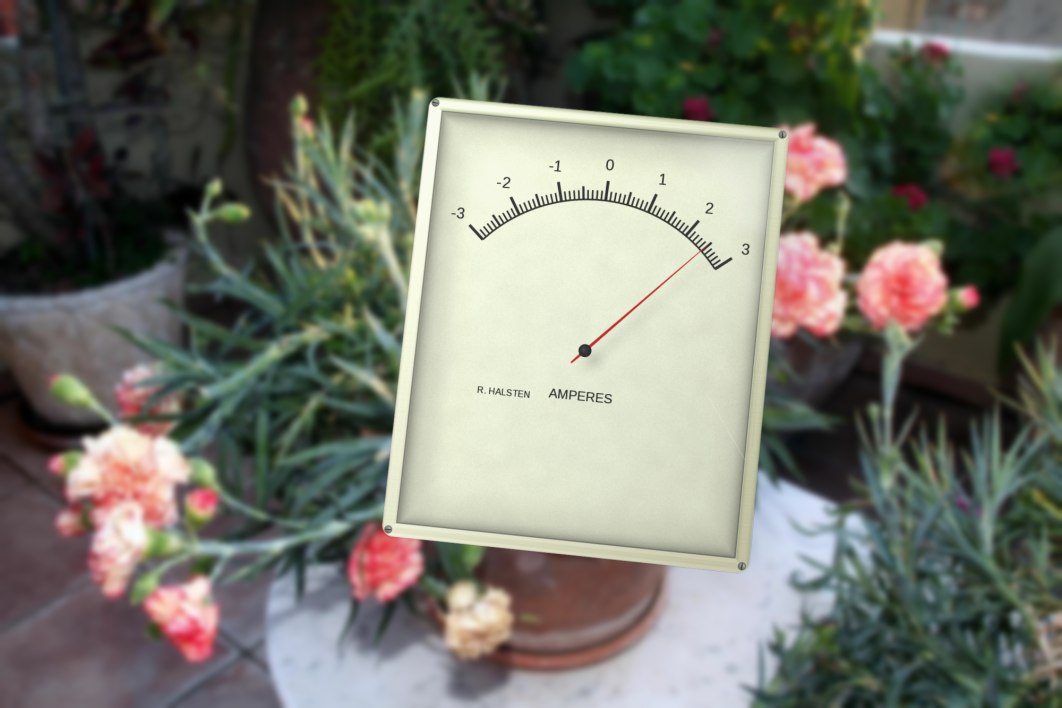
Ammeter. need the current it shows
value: 2.5 A
